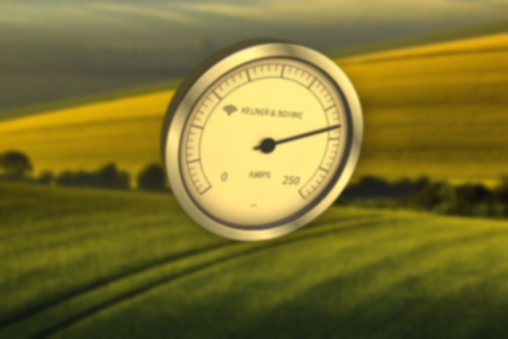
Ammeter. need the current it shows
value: 190 A
